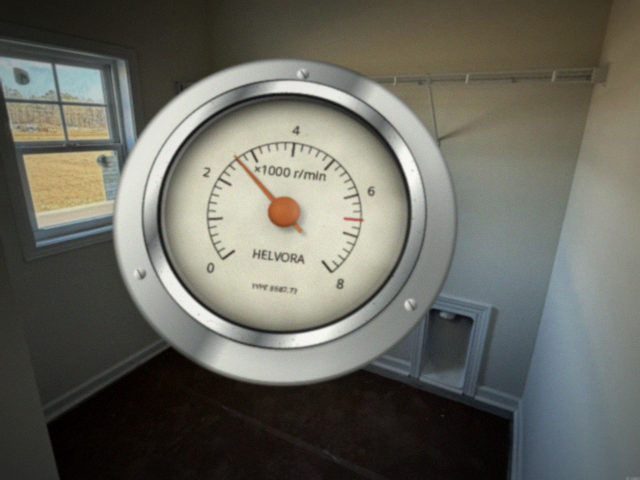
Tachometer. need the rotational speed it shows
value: 2600 rpm
